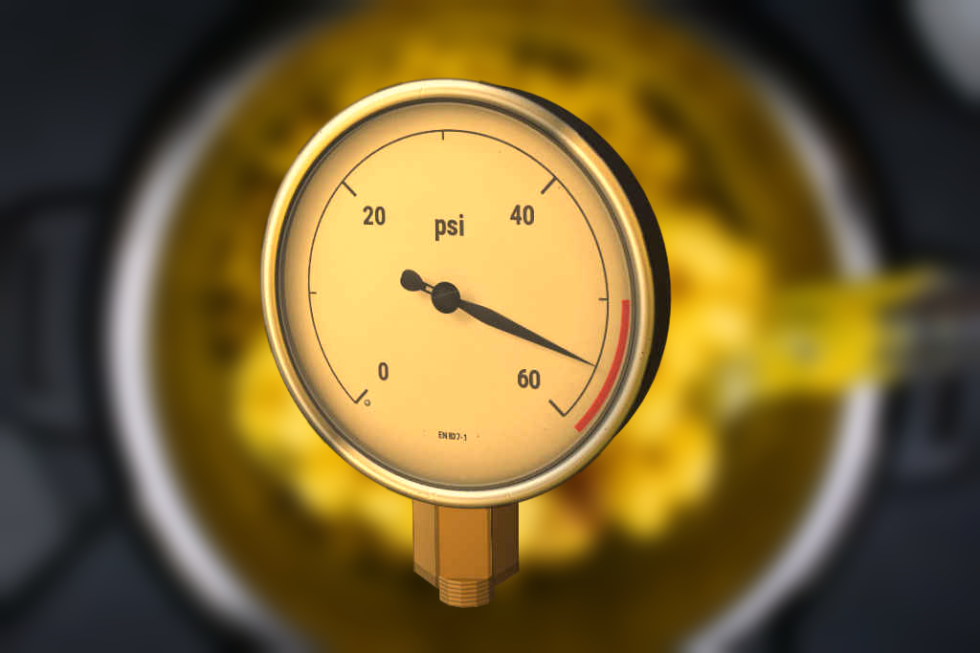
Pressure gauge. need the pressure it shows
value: 55 psi
